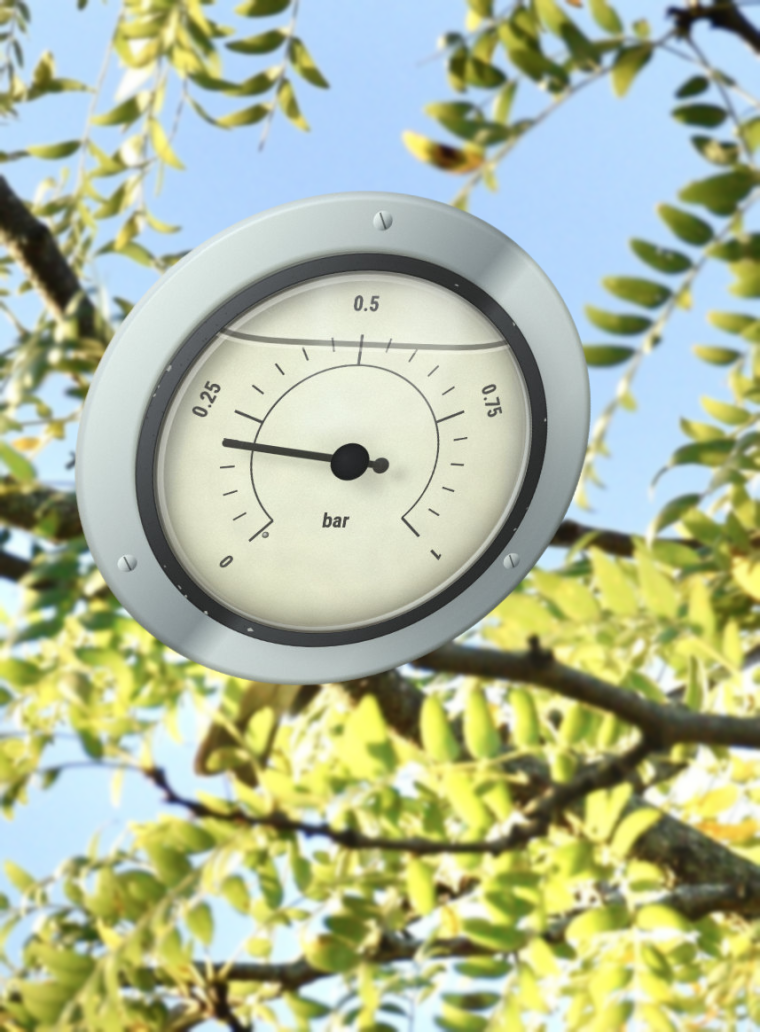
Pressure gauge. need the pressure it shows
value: 0.2 bar
